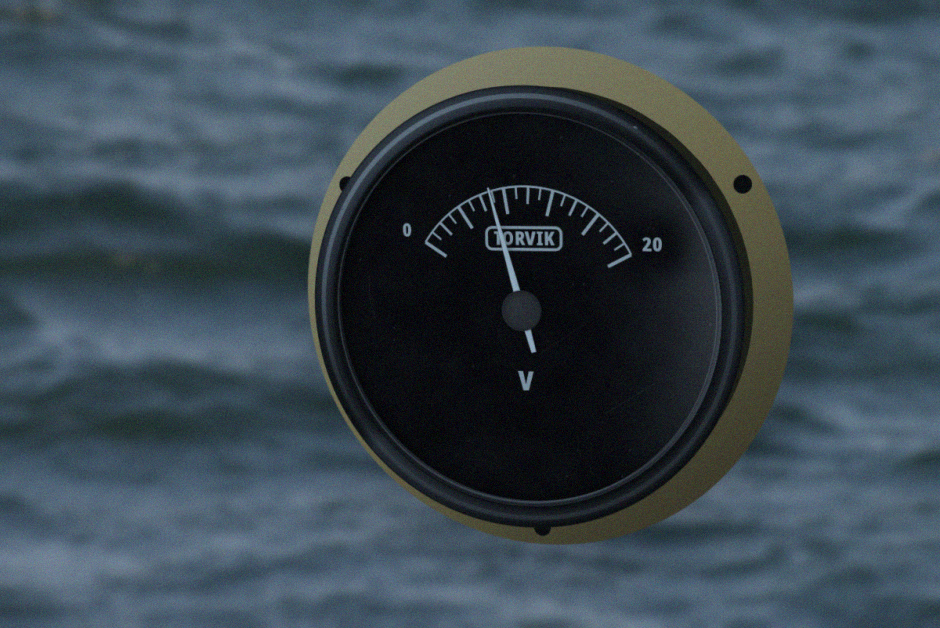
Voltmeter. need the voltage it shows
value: 7 V
